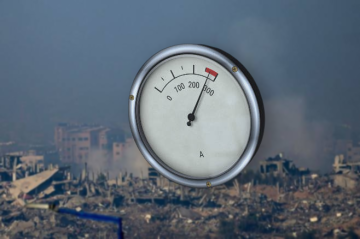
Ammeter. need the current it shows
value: 275 A
